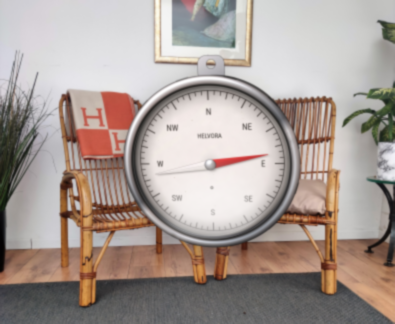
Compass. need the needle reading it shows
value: 80 °
